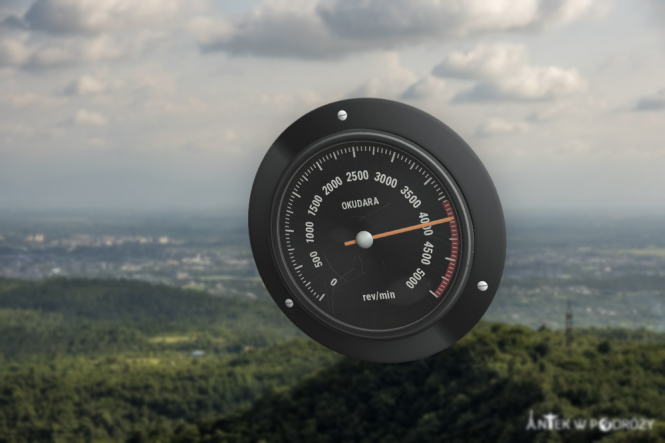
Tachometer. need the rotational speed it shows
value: 4000 rpm
